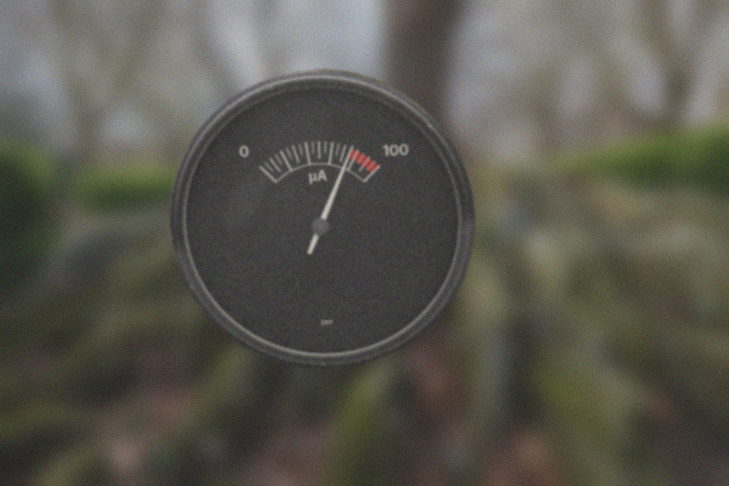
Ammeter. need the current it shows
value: 75 µA
